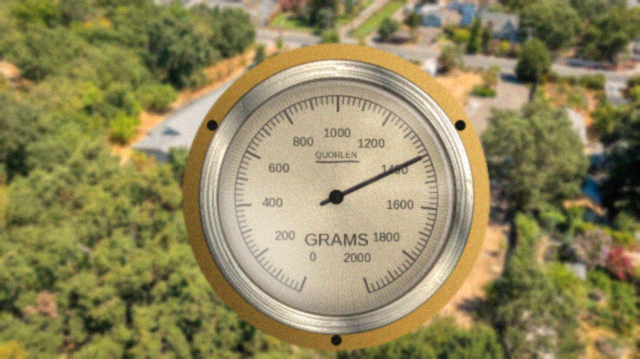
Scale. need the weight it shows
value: 1400 g
